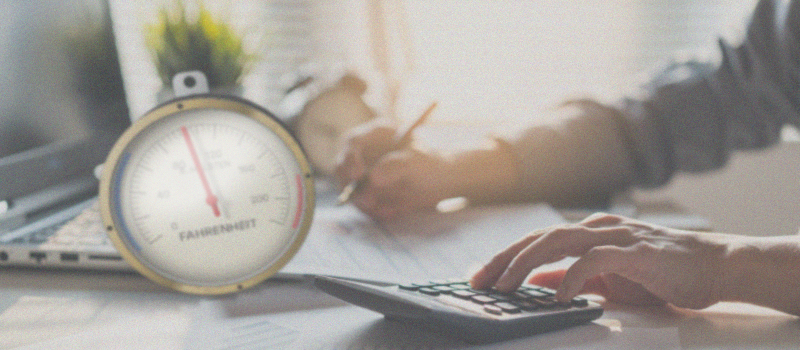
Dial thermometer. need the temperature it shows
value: 100 °F
